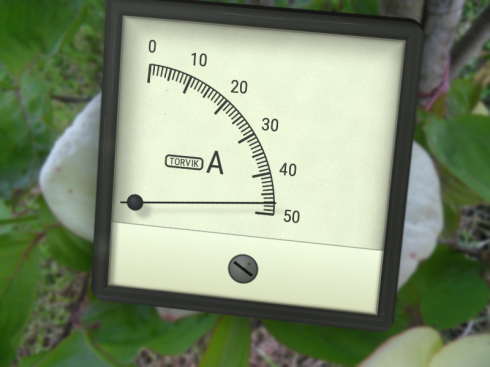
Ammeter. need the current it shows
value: 47 A
